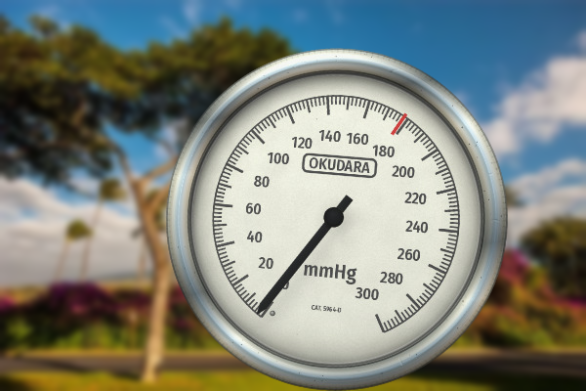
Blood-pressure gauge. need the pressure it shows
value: 2 mmHg
